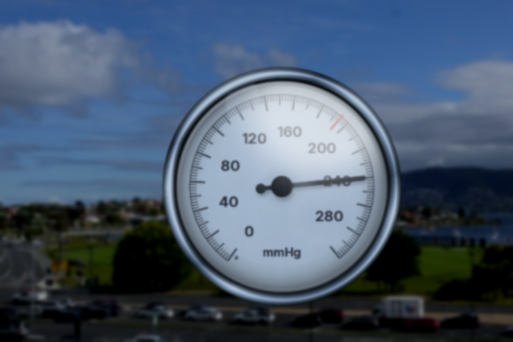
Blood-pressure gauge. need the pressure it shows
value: 240 mmHg
